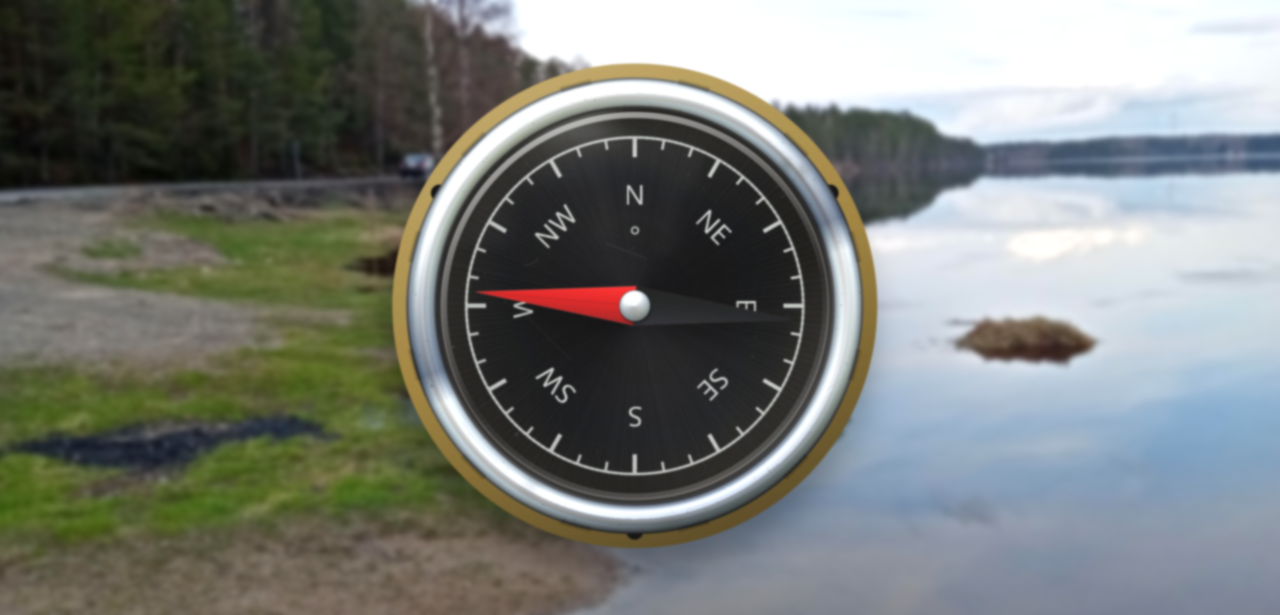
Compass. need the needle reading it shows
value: 275 °
